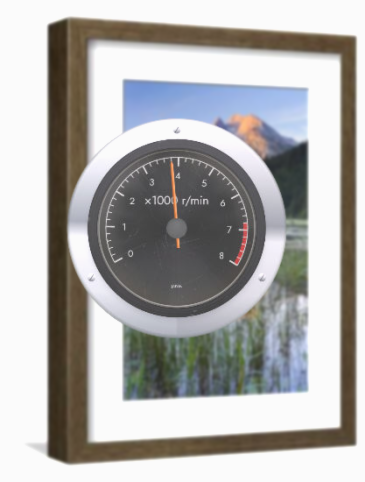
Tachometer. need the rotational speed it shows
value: 3800 rpm
